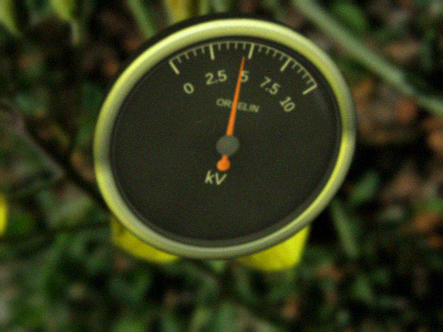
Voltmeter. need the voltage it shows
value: 4.5 kV
